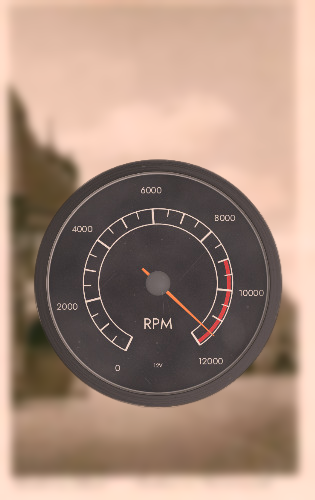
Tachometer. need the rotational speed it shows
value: 11500 rpm
